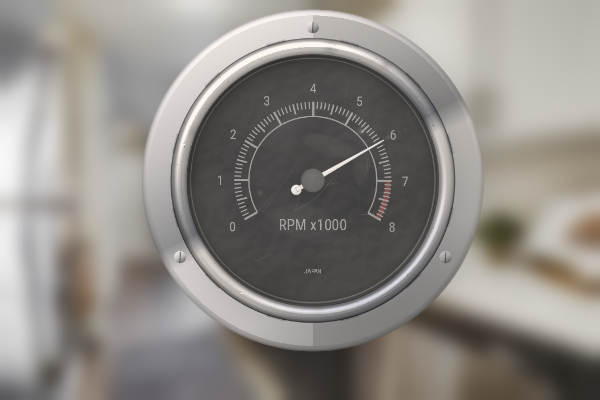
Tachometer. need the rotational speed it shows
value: 6000 rpm
